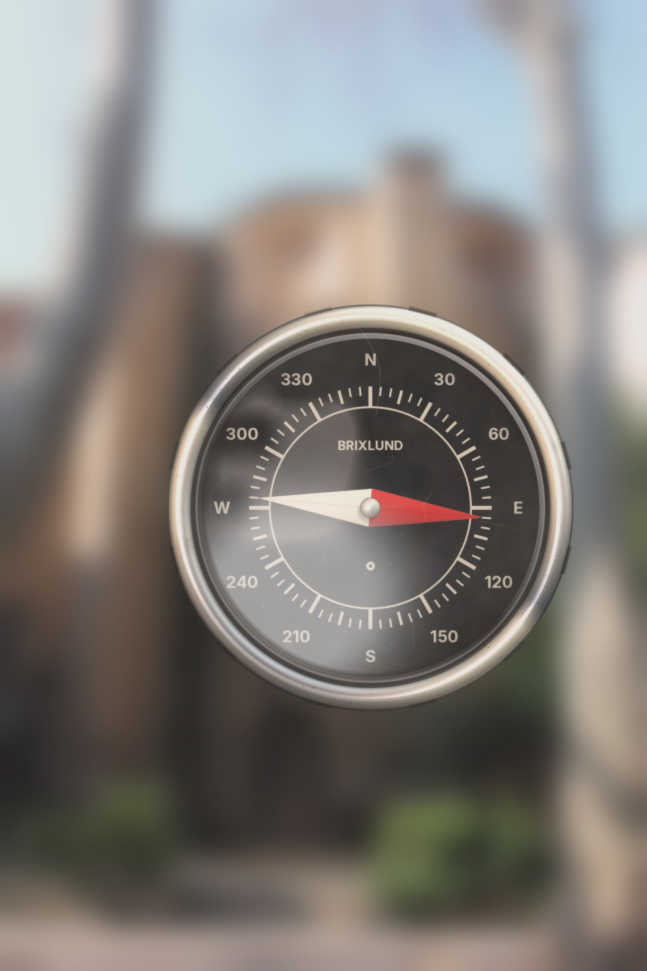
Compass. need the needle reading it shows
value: 95 °
